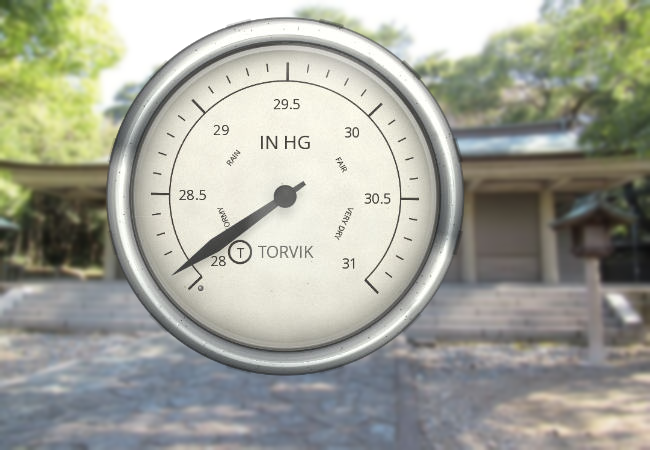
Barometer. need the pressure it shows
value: 28.1 inHg
